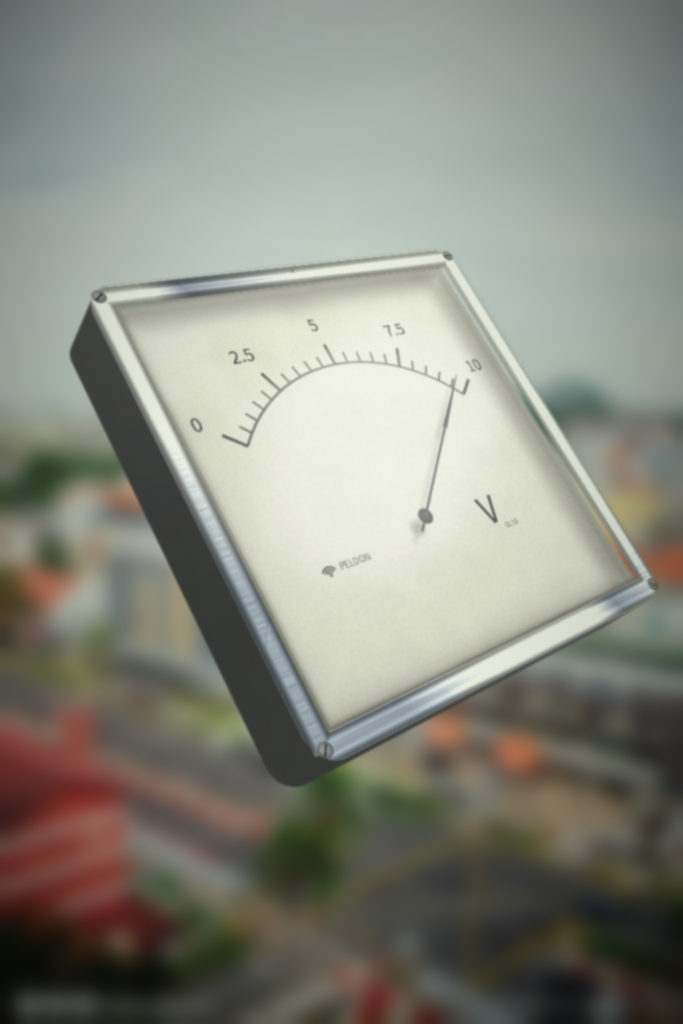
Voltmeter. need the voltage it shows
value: 9.5 V
